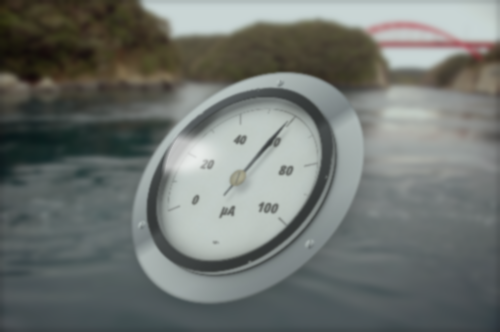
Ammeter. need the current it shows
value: 60 µA
